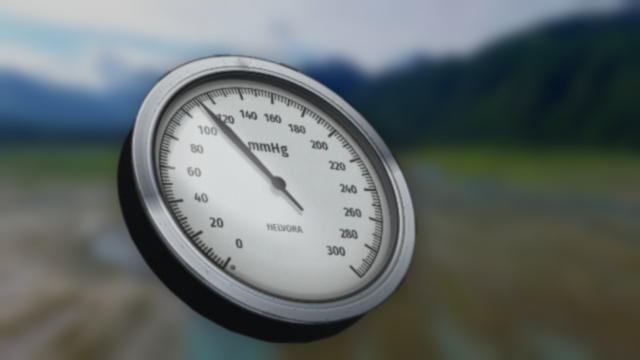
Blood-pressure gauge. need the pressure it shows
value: 110 mmHg
